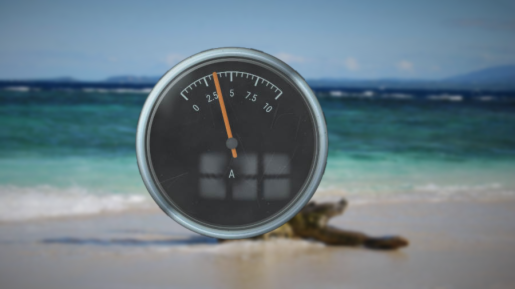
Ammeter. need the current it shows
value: 3.5 A
